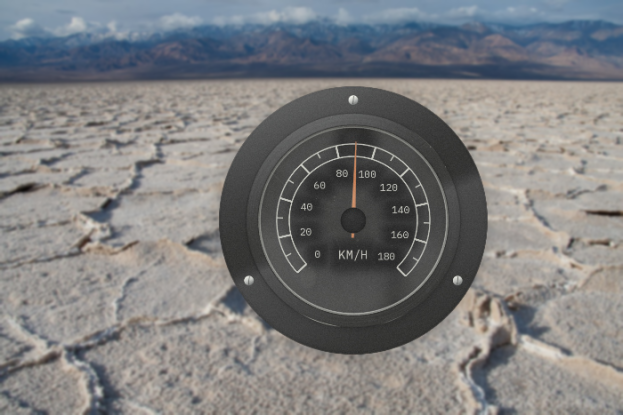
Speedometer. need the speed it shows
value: 90 km/h
